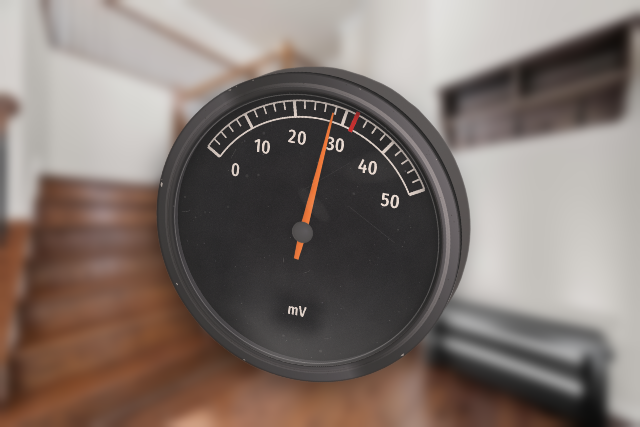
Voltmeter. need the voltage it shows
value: 28 mV
